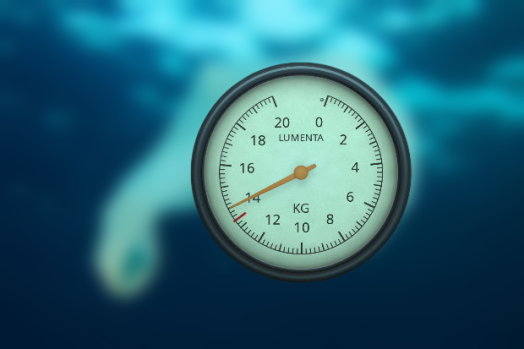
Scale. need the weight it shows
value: 14 kg
